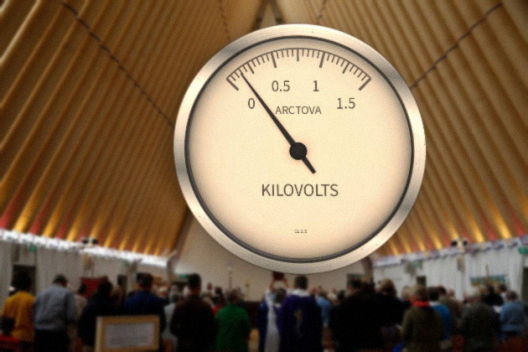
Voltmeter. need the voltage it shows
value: 0.15 kV
